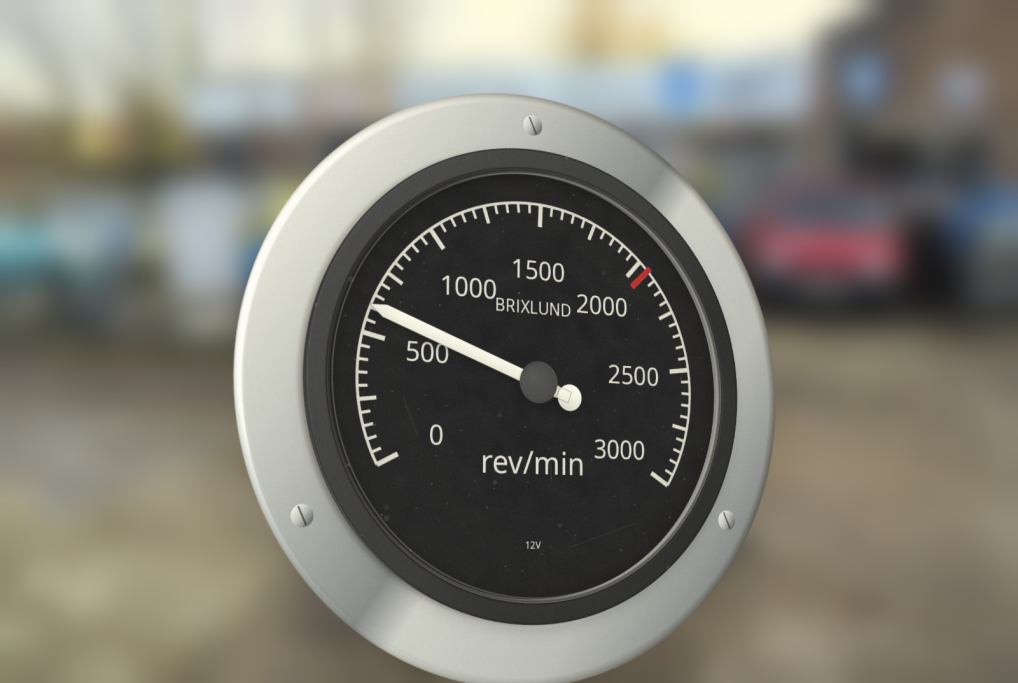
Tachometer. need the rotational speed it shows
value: 600 rpm
